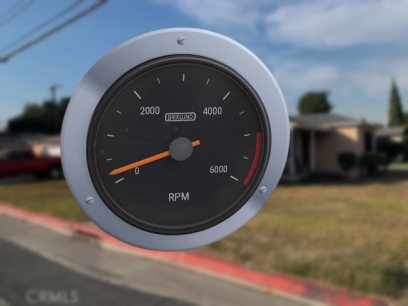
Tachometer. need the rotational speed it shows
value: 250 rpm
